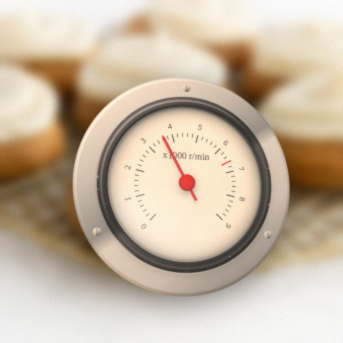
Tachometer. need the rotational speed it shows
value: 3600 rpm
